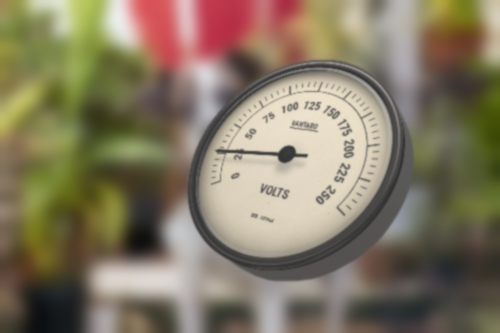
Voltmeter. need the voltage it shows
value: 25 V
